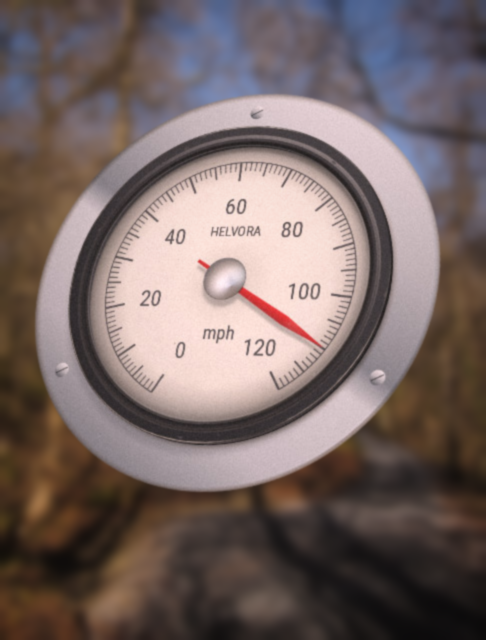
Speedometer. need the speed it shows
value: 110 mph
